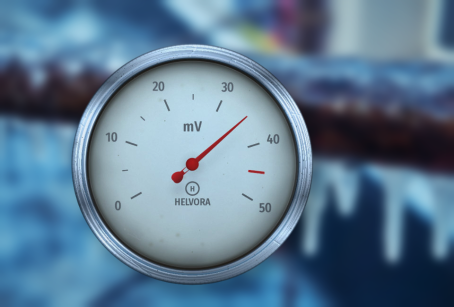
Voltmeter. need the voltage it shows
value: 35 mV
